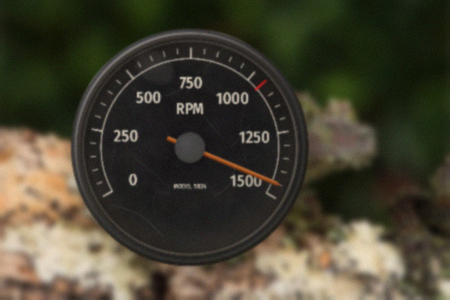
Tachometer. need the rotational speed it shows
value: 1450 rpm
